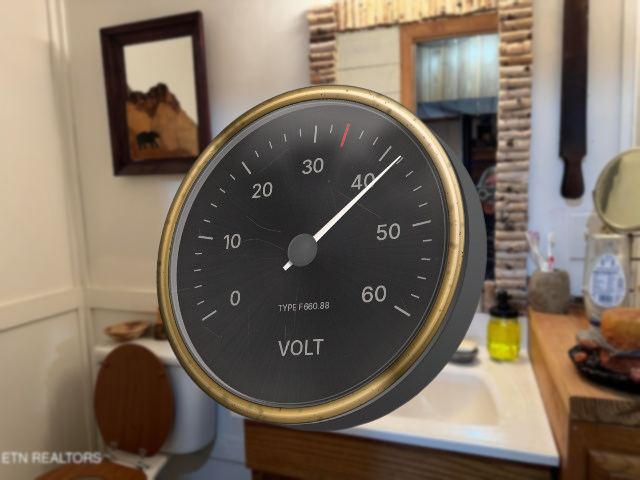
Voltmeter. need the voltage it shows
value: 42 V
